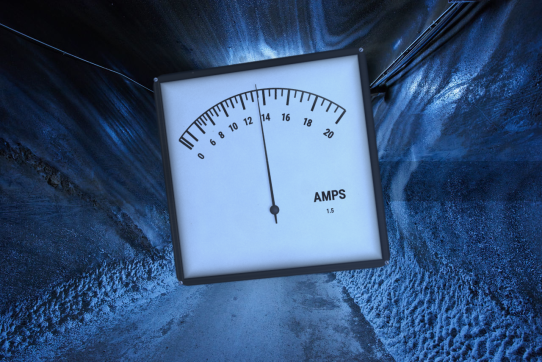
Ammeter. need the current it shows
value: 13.5 A
